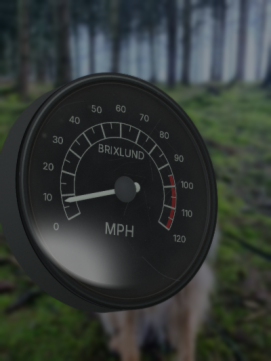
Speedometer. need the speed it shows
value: 7.5 mph
